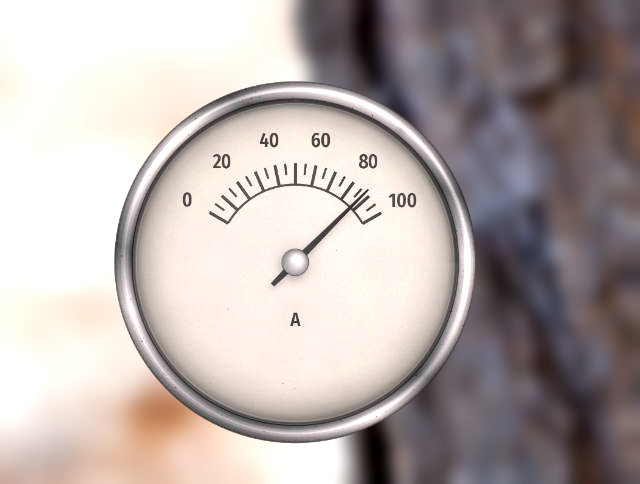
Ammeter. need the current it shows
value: 87.5 A
